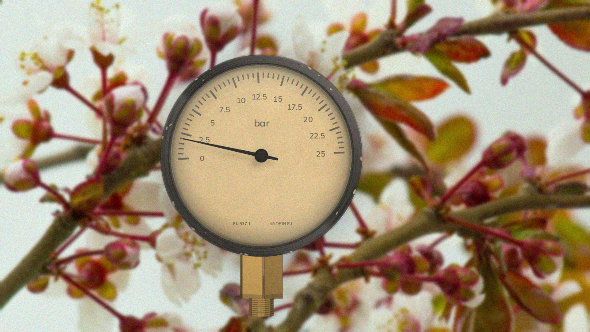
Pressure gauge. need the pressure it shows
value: 2 bar
